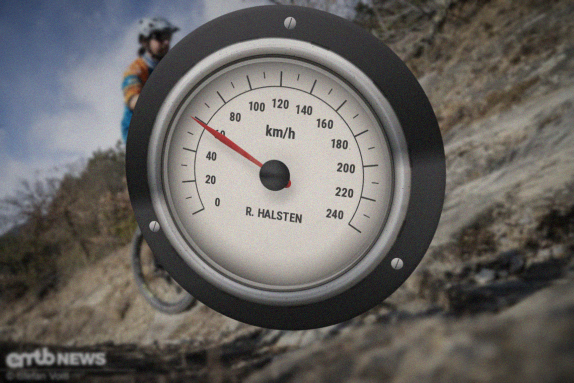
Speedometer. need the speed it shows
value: 60 km/h
